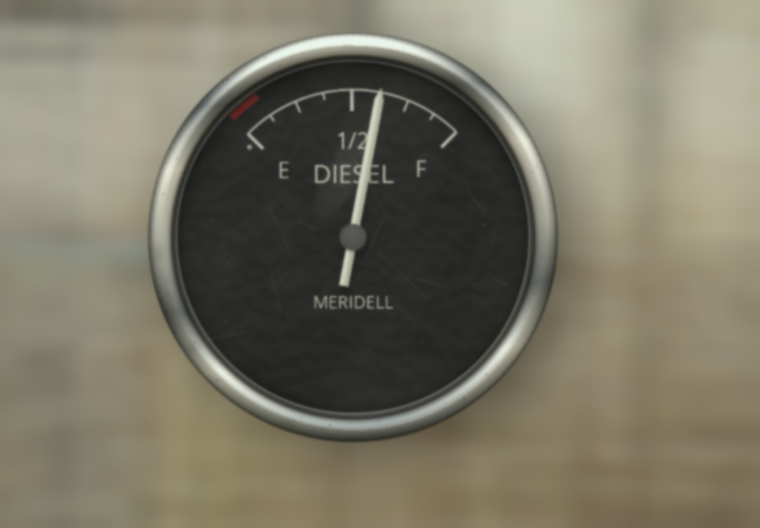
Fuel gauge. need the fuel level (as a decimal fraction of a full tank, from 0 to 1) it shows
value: 0.625
